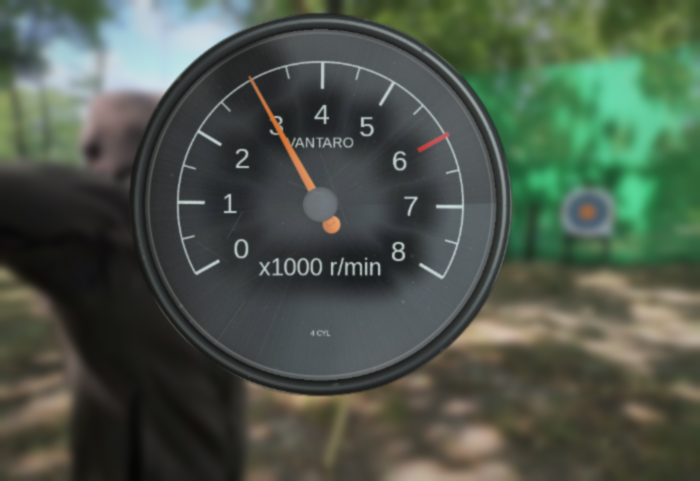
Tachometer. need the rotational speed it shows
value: 3000 rpm
